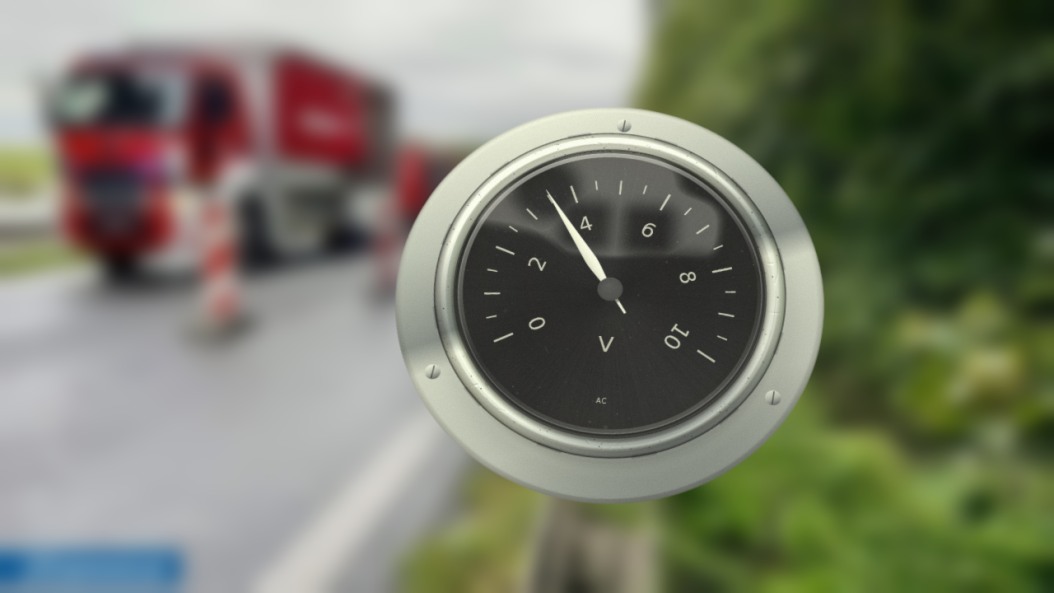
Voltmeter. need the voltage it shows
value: 3.5 V
